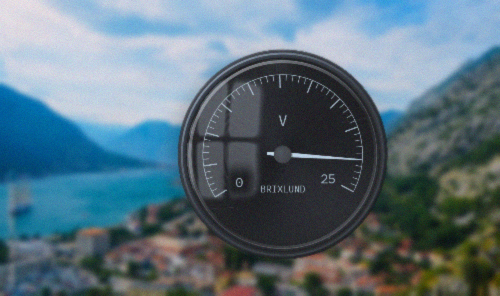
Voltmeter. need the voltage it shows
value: 22.5 V
